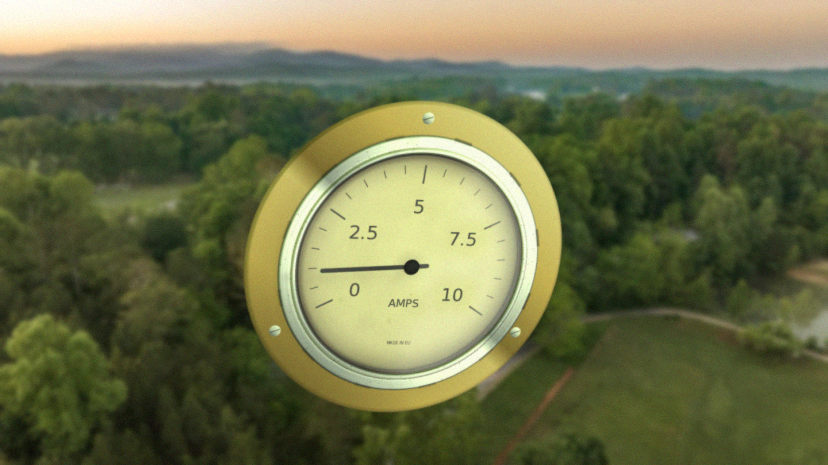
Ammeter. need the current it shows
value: 1 A
